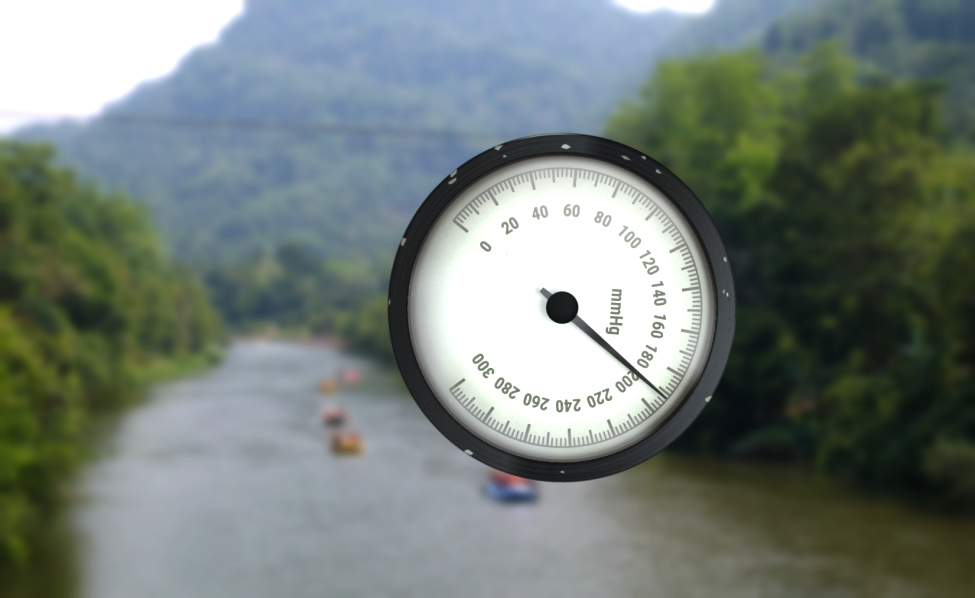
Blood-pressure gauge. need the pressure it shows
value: 192 mmHg
